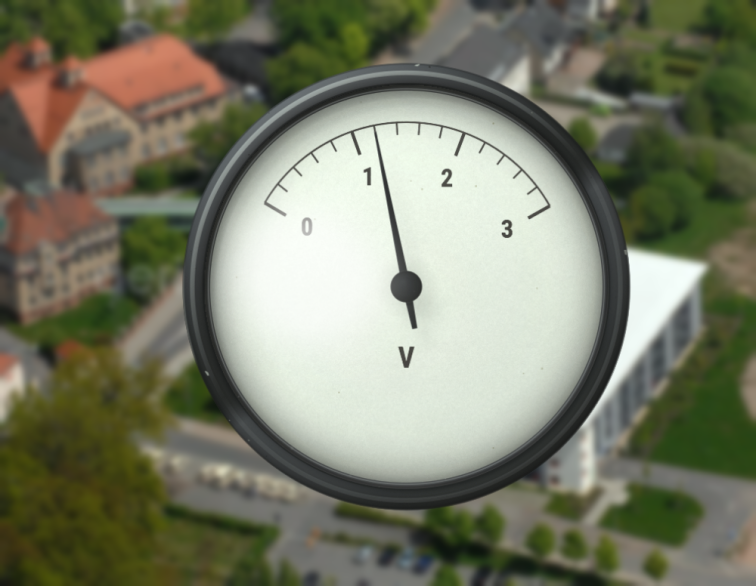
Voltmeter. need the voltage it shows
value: 1.2 V
